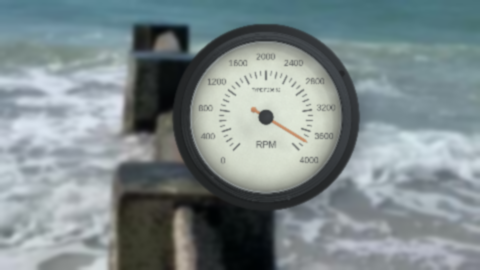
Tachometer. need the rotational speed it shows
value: 3800 rpm
